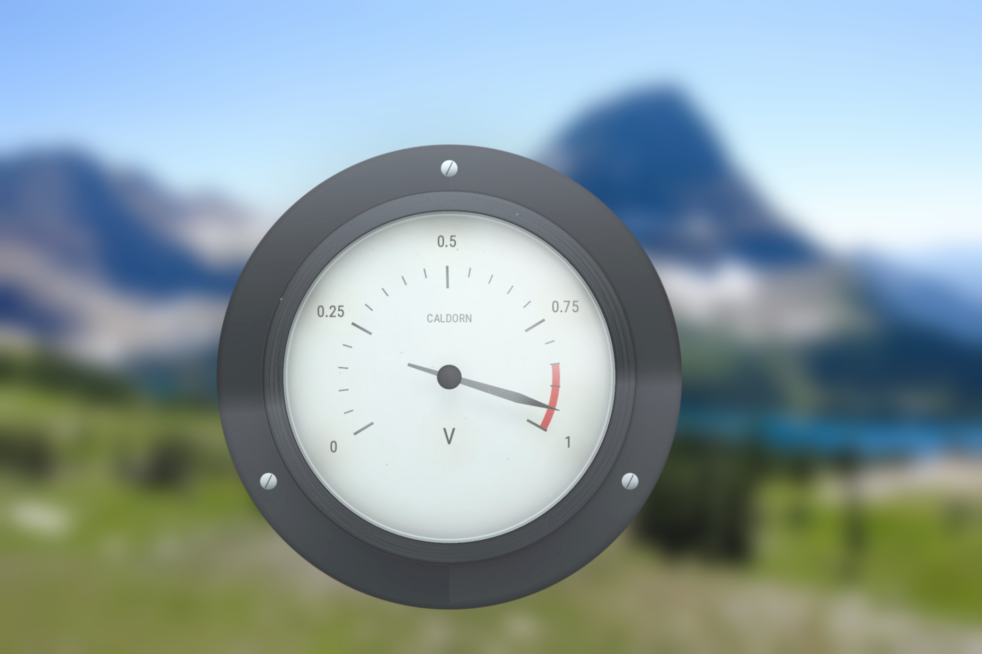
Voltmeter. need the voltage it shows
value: 0.95 V
